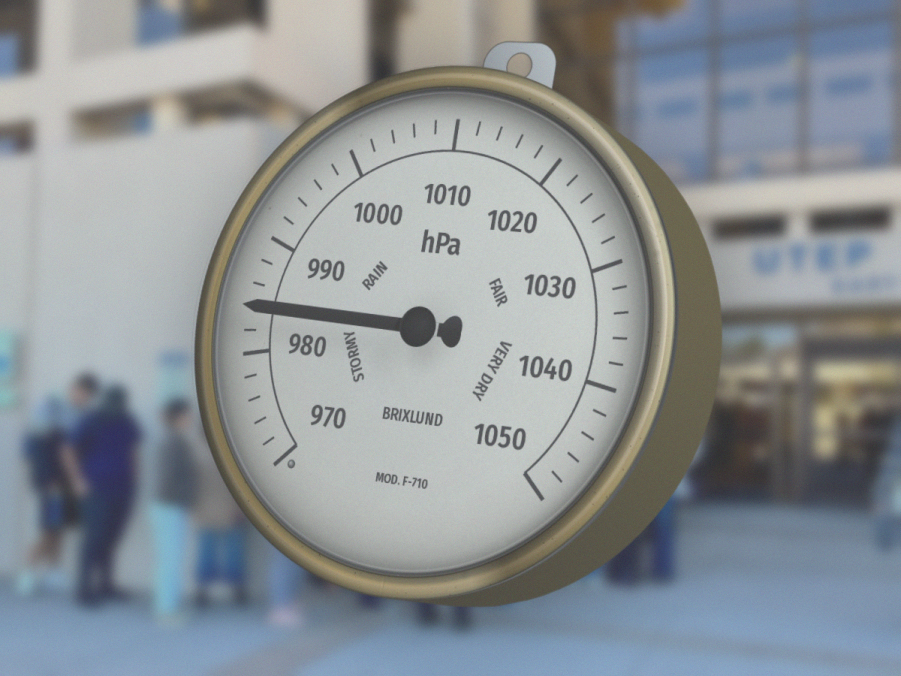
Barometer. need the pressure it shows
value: 984 hPa
